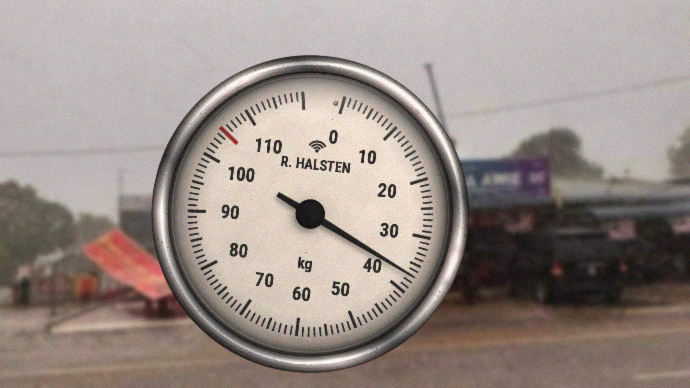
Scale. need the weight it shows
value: 37 kg
